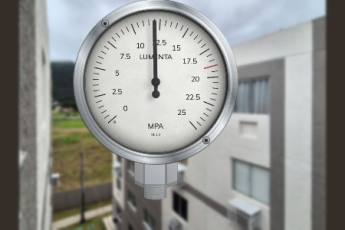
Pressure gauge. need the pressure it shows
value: 12 MPa
